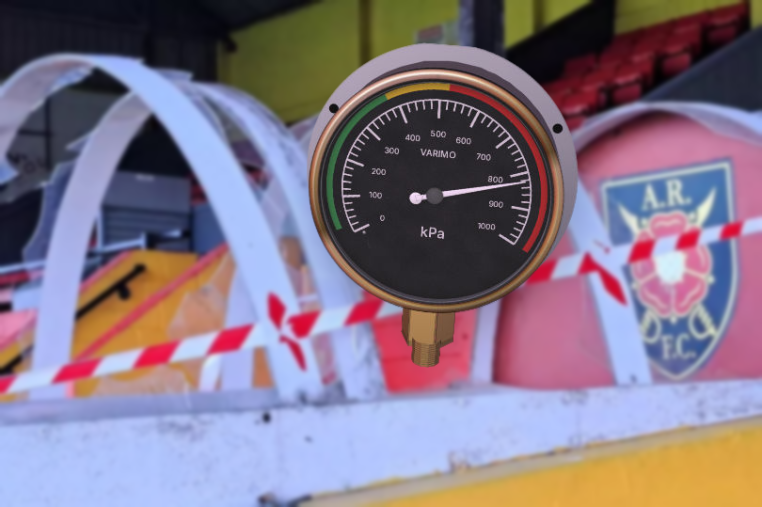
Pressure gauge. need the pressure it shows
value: 820 kPa
